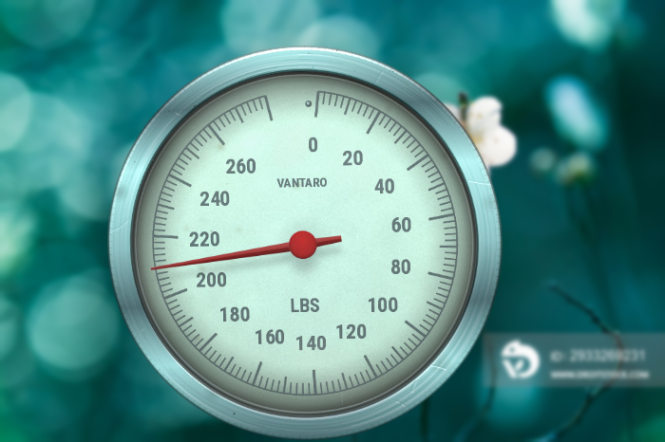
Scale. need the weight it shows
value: 210 lb
